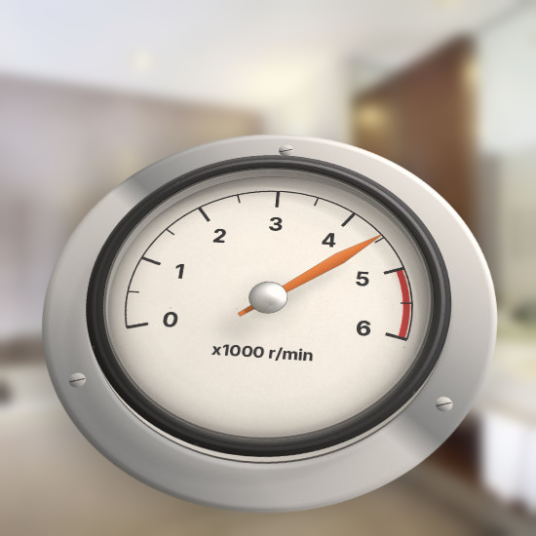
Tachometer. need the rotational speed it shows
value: 4500 rpm
